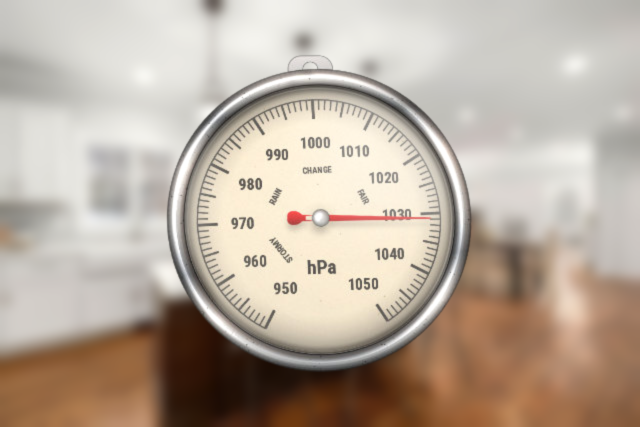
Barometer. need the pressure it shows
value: 1031 hPa
